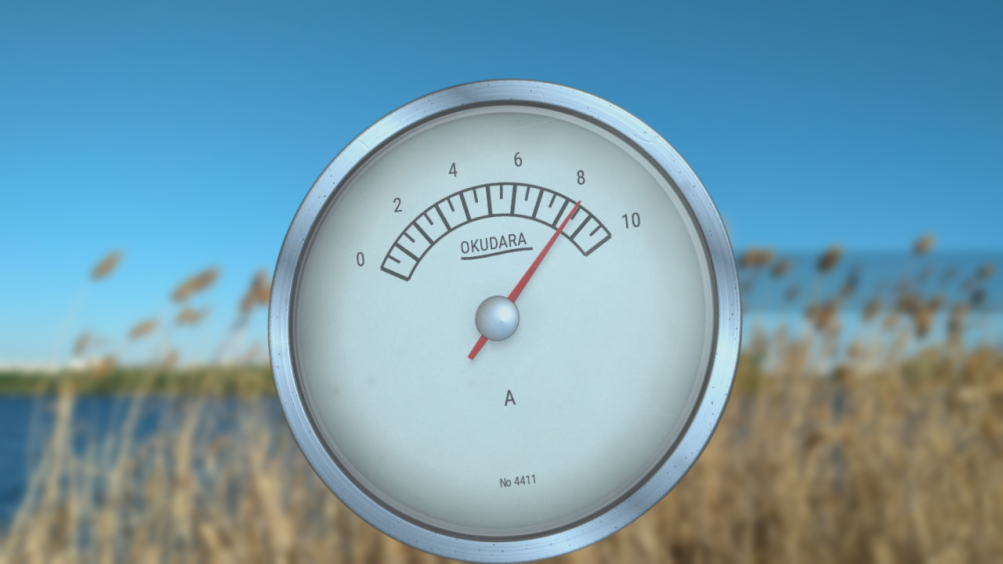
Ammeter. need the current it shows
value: 8.5 A
